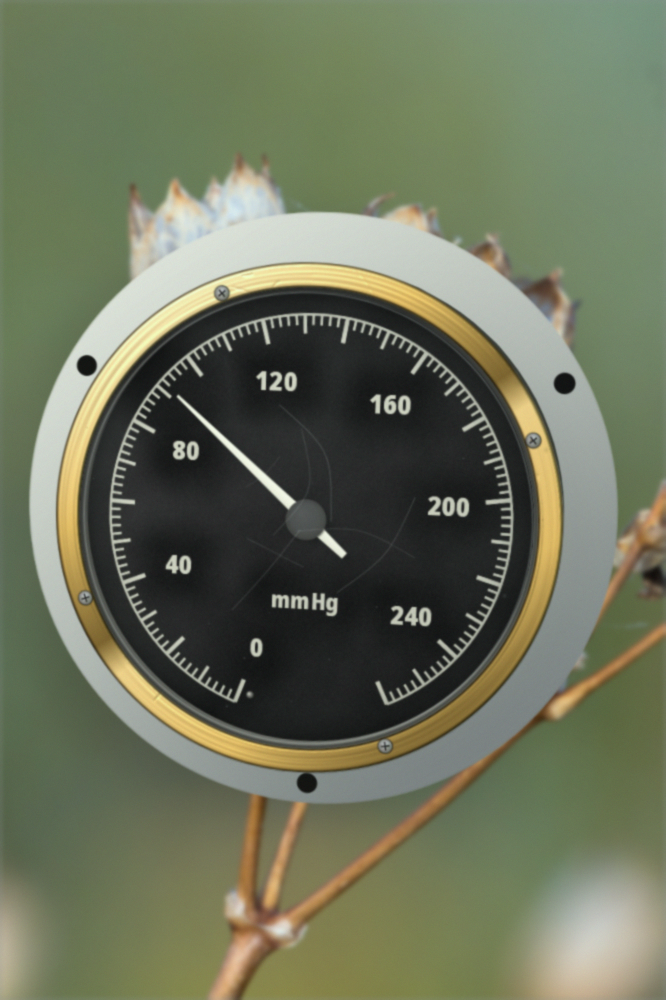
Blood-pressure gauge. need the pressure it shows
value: 92 mmHg
